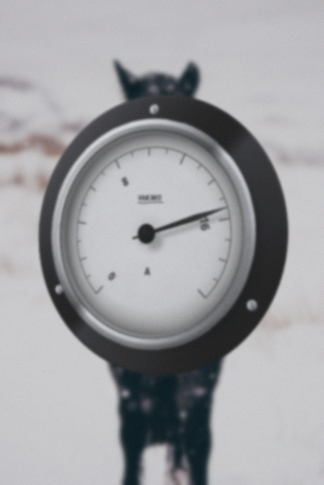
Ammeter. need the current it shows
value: 15.5 A
